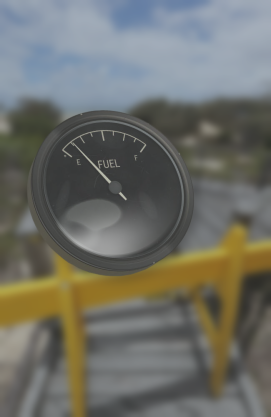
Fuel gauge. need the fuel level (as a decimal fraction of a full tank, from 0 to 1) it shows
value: 0.125
